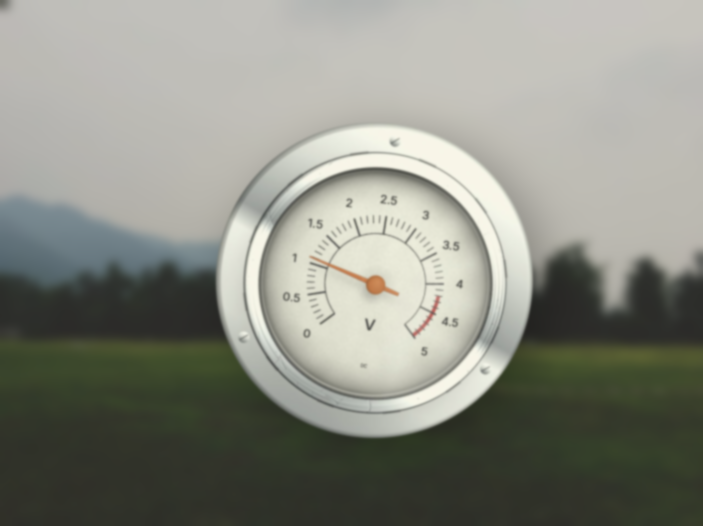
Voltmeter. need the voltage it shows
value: 1.1 V
